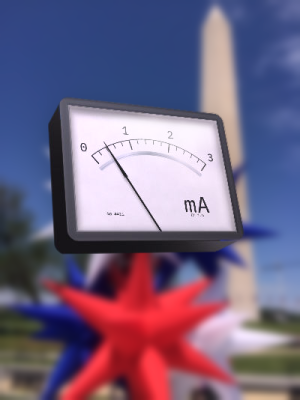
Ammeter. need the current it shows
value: 0.4 mA
